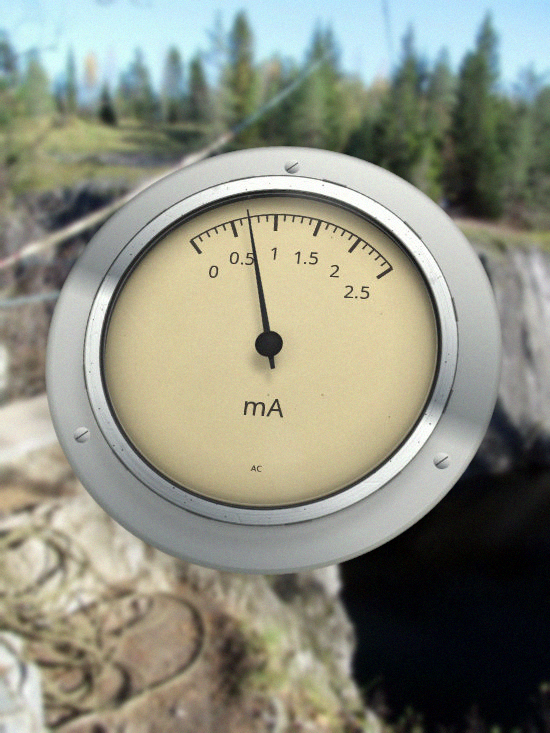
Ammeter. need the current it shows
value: 0.7 mA
